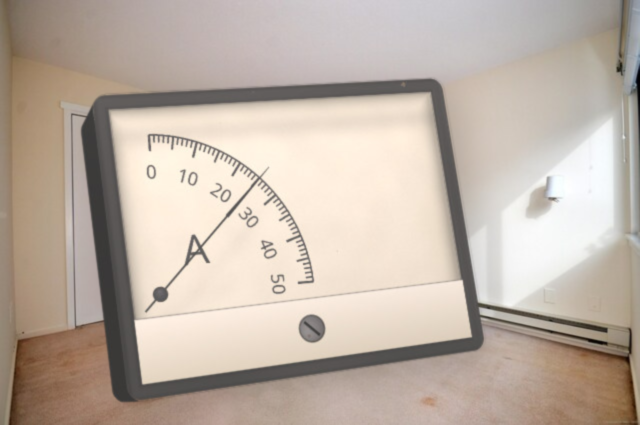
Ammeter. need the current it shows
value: 25 A
